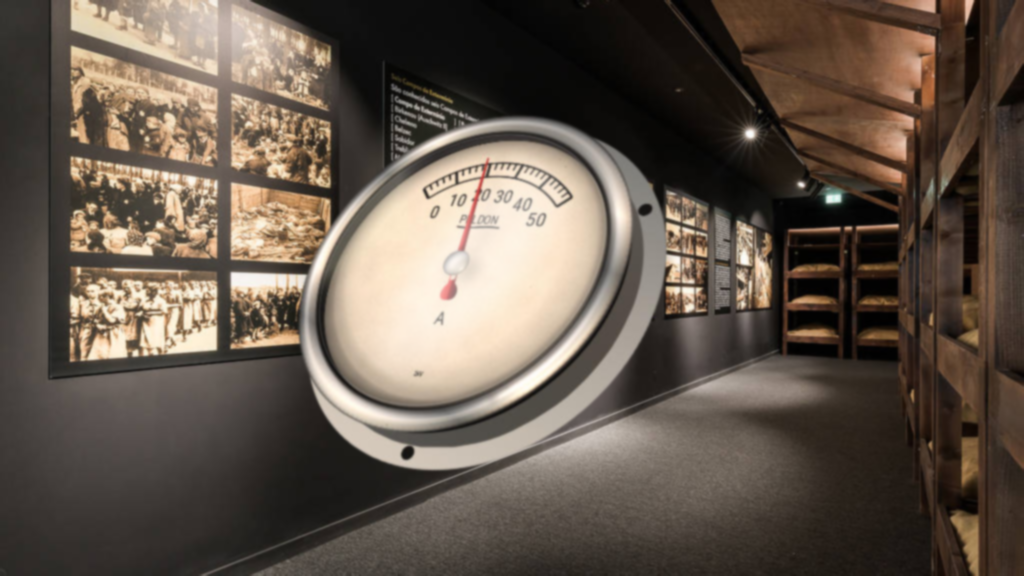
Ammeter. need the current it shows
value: 20 A
